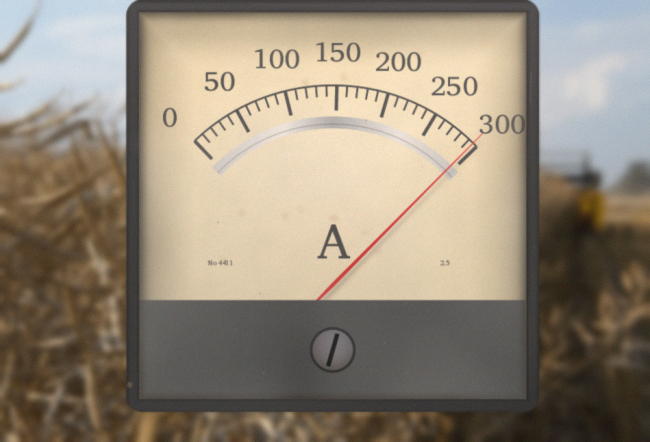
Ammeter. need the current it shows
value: 295 A
